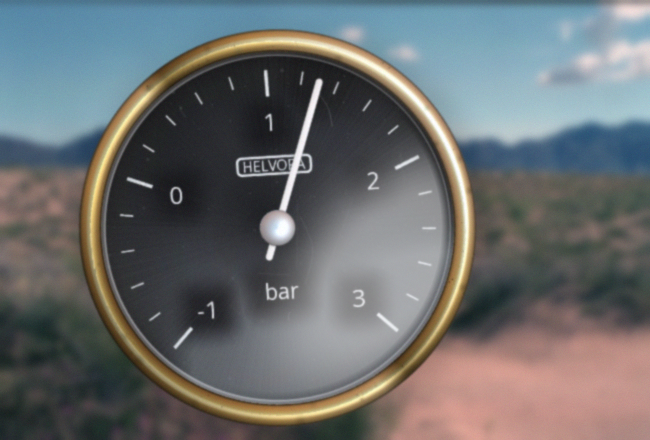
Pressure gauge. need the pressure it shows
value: 1.3 bar
